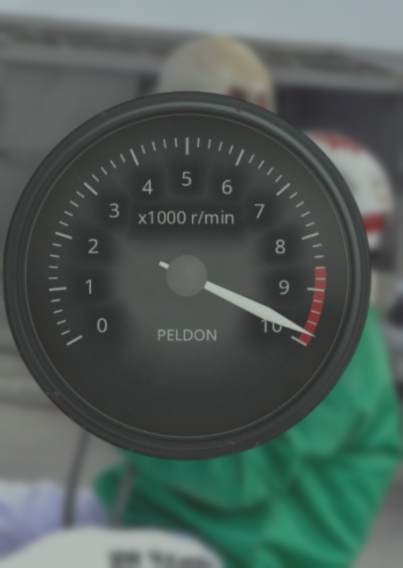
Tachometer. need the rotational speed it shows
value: 9800 rpm
